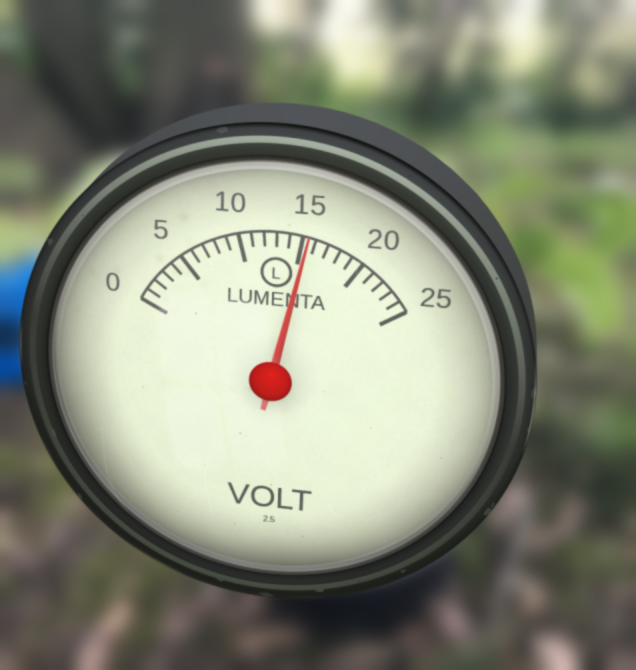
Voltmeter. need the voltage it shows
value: 15.5 V
